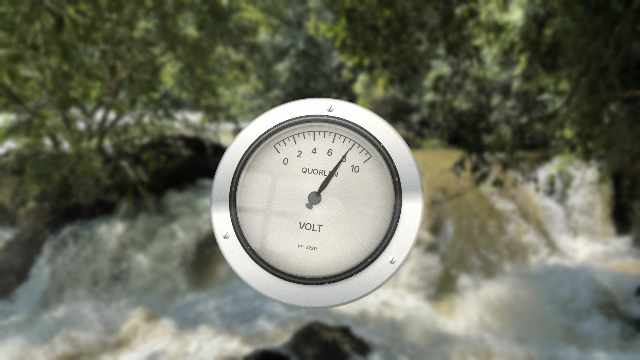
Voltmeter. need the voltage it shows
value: 8 V
